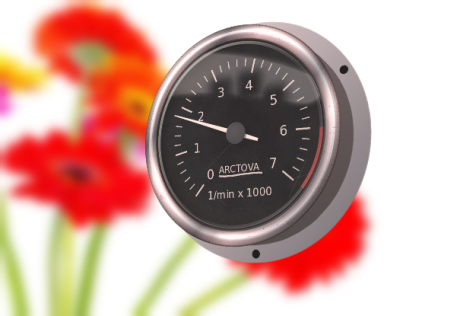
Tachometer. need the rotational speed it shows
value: 1800 rpm
